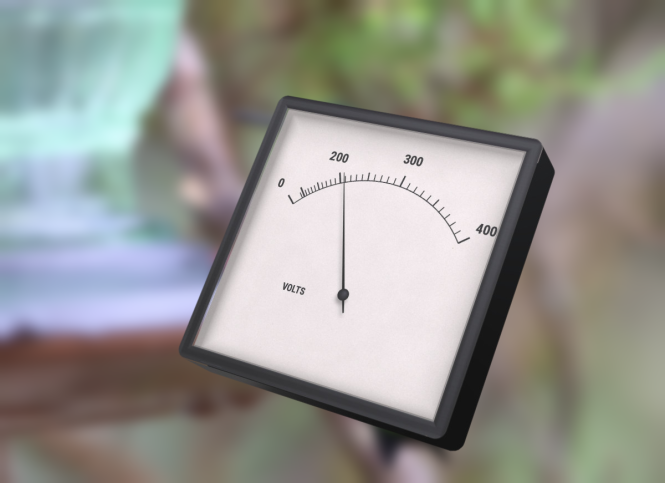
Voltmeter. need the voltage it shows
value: 210 V
